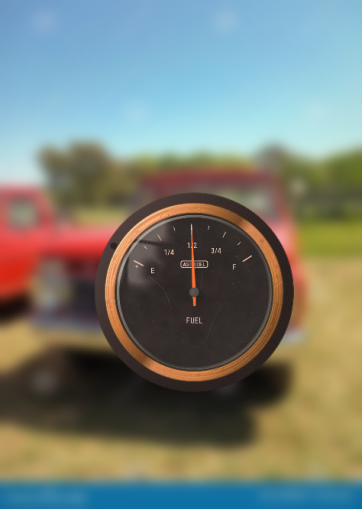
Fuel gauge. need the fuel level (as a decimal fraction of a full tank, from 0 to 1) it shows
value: 0.5
